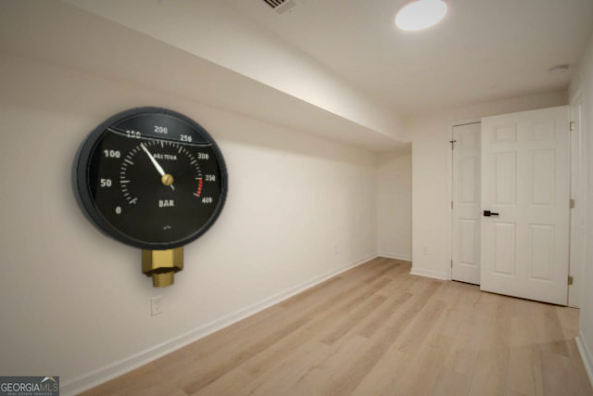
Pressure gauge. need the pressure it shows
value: 150 bar
